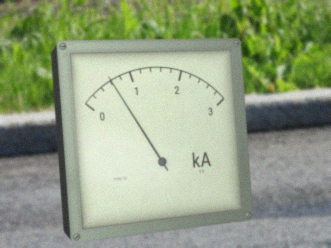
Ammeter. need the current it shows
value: 0.6 kA
